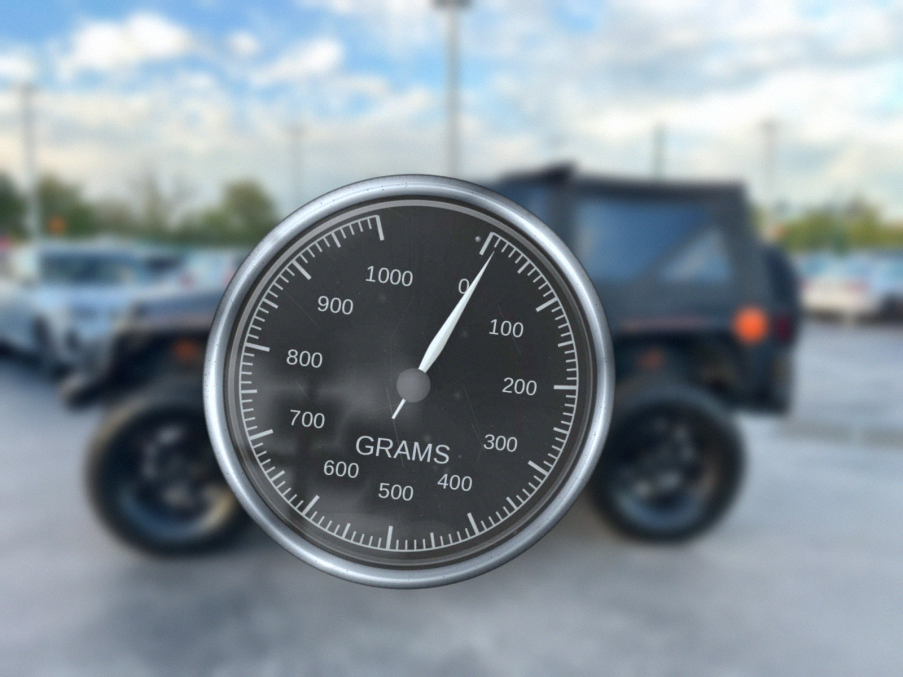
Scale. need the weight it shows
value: 10 g
